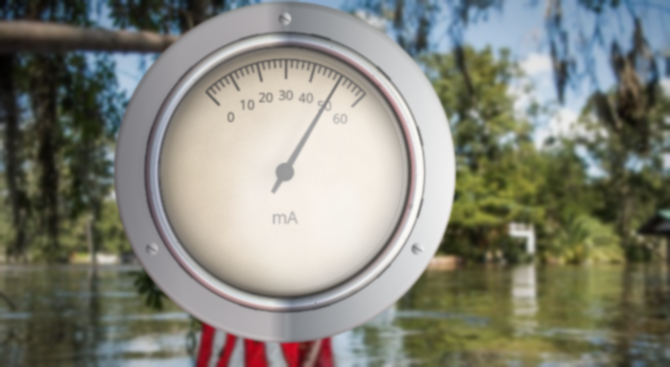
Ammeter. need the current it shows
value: 50 mA
